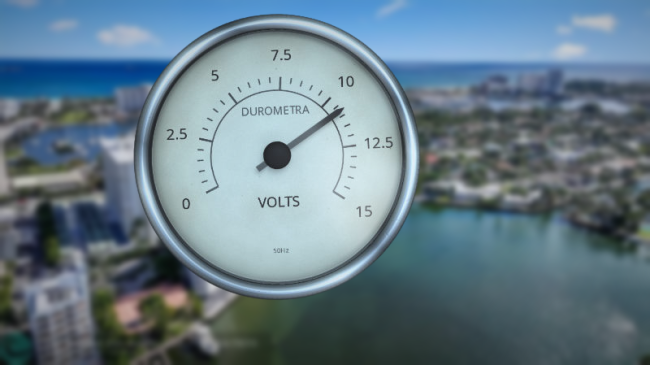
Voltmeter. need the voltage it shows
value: 10.75 V
